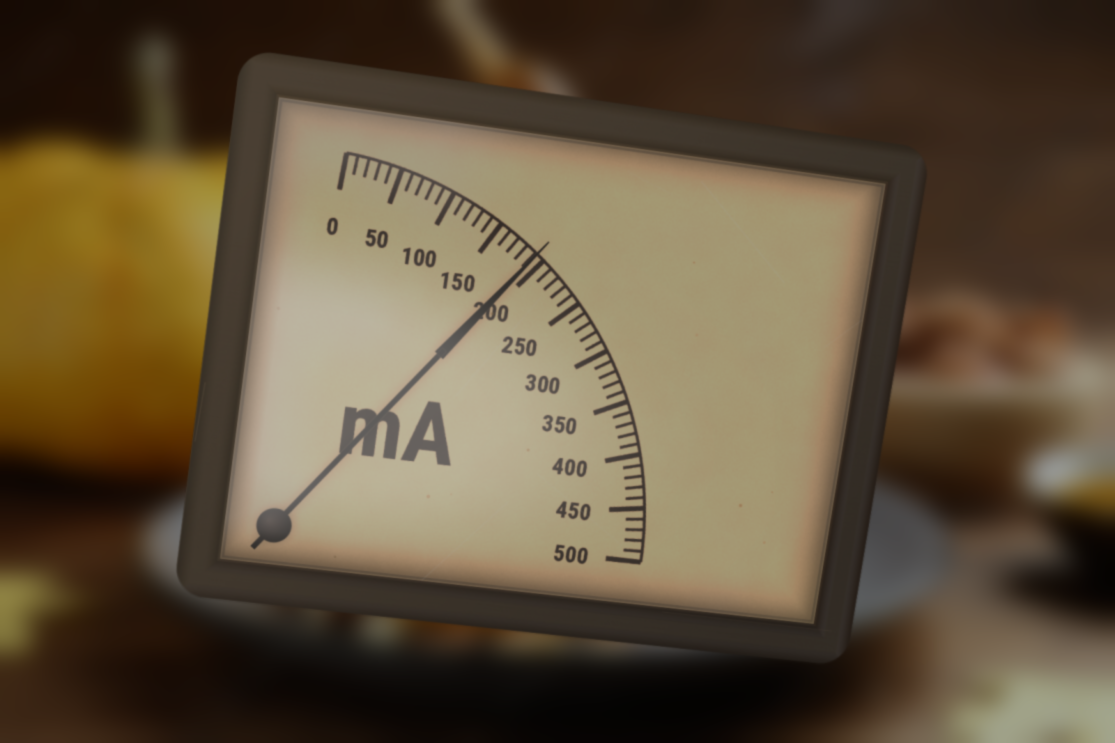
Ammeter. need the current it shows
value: 190 mA
